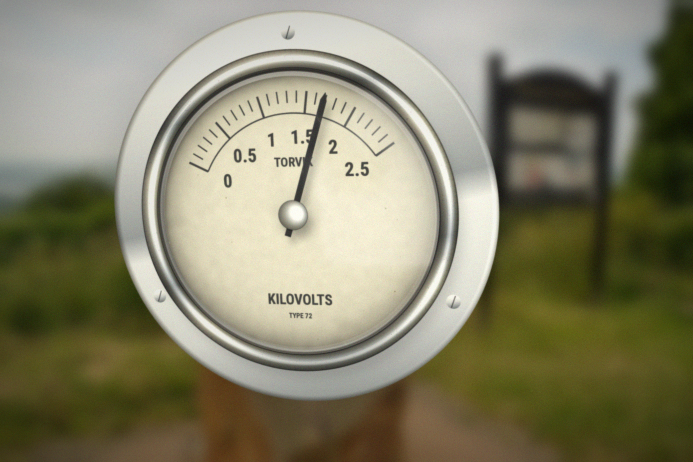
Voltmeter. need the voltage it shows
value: 1.7 kV
